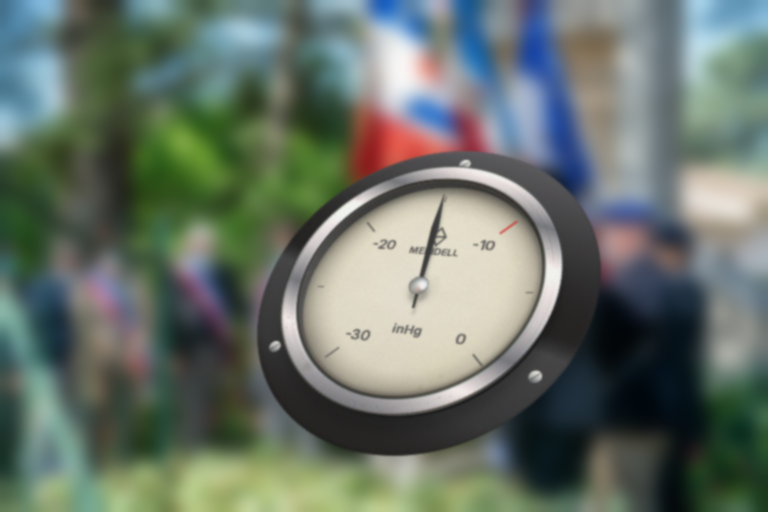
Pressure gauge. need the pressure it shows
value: -15 inHg
